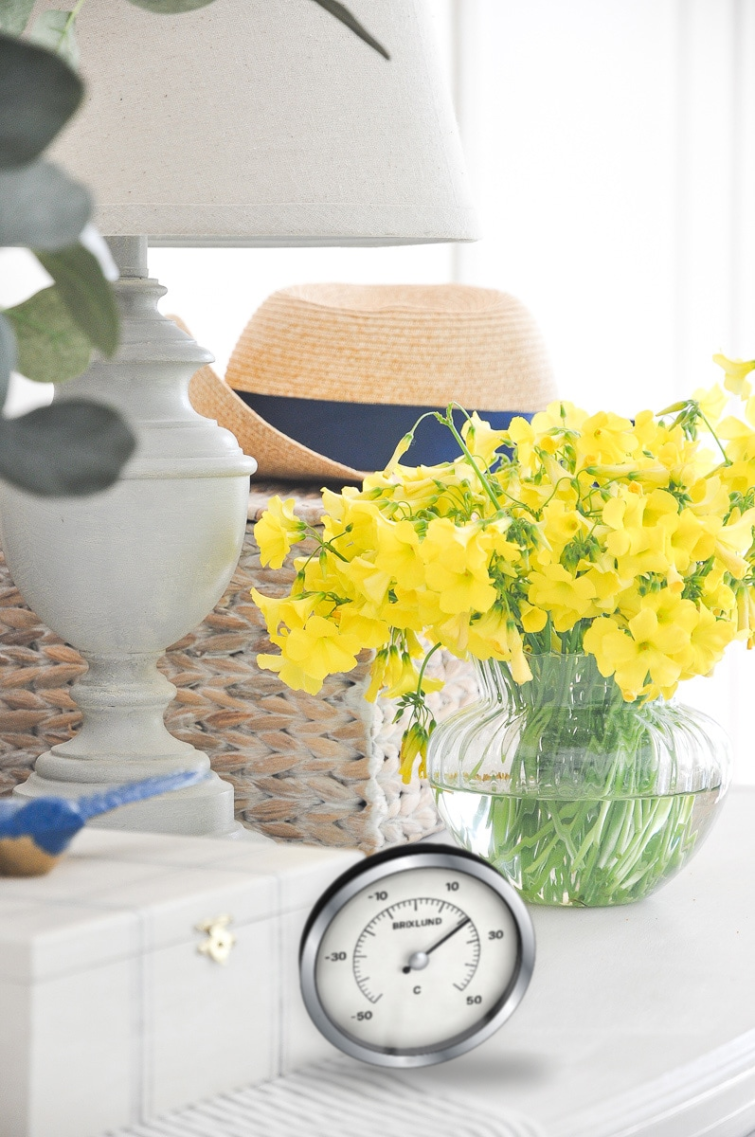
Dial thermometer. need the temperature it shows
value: 20 °C
